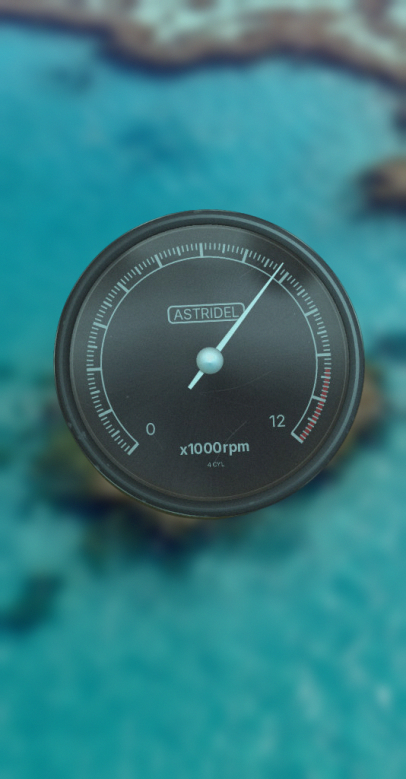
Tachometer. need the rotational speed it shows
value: 7800 rpm
